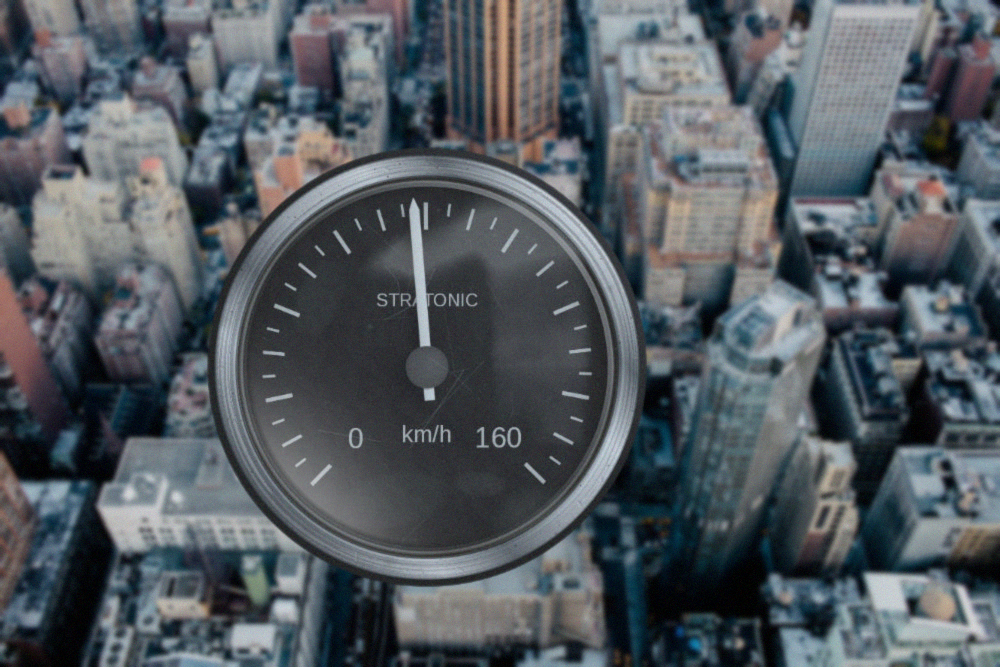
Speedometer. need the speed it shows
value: 77.5 km/h
